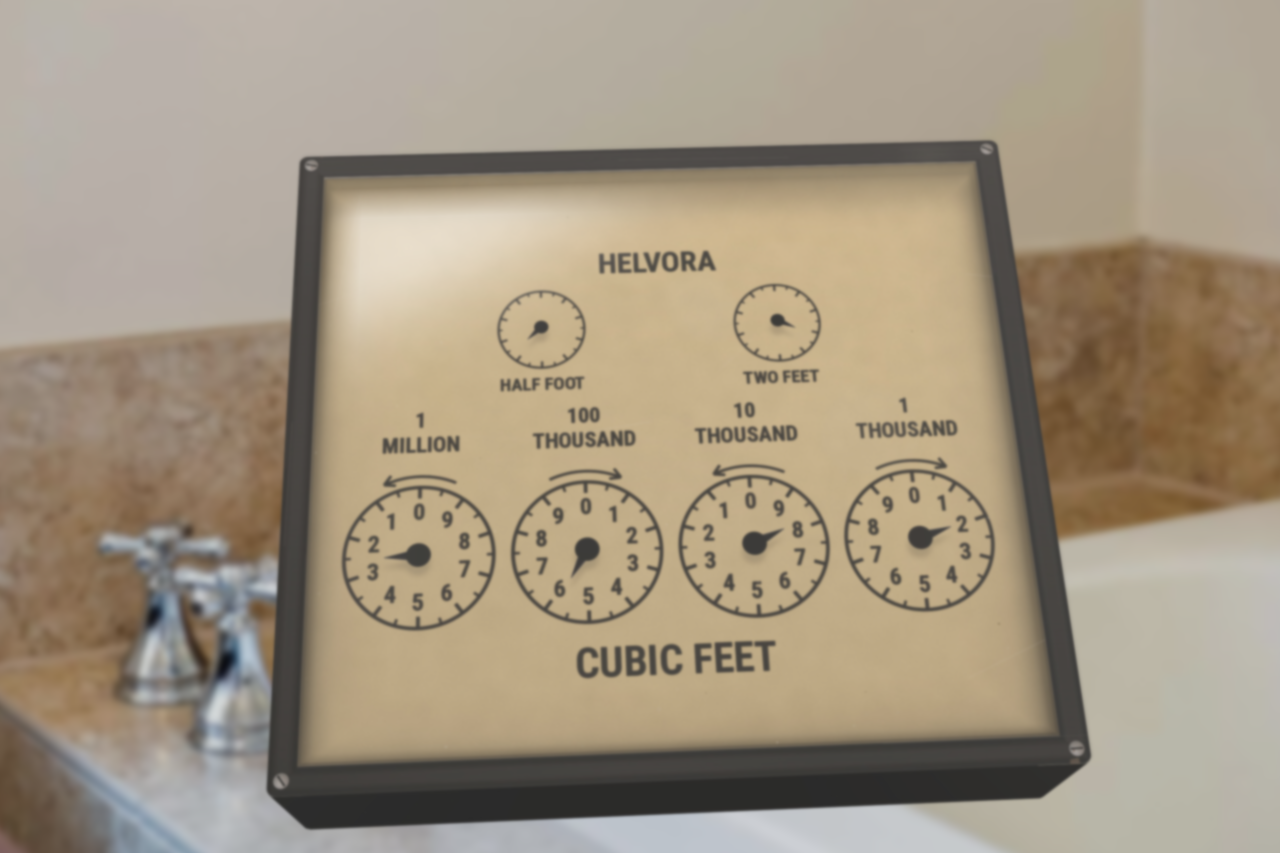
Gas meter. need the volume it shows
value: 258200 ft³
